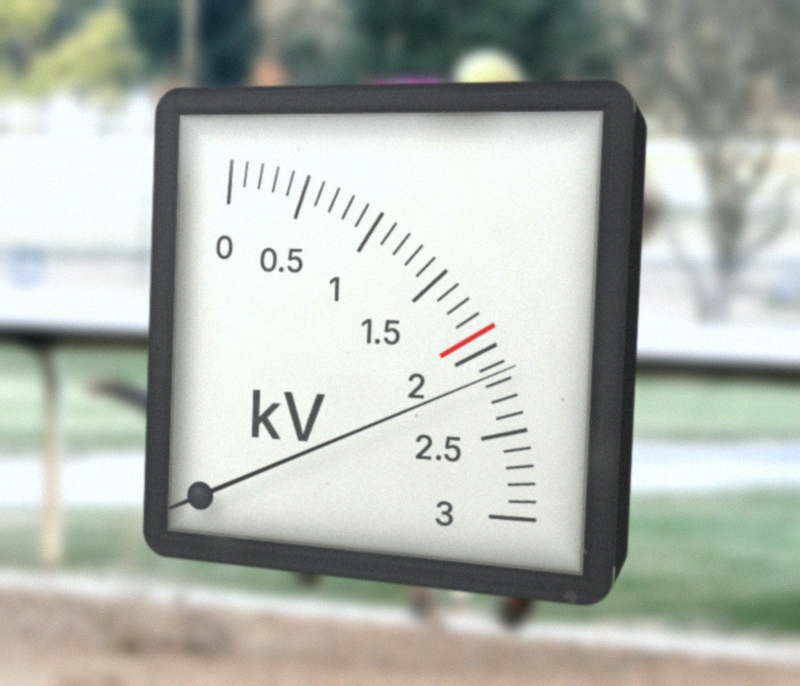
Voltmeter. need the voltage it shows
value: 2.15 kV
